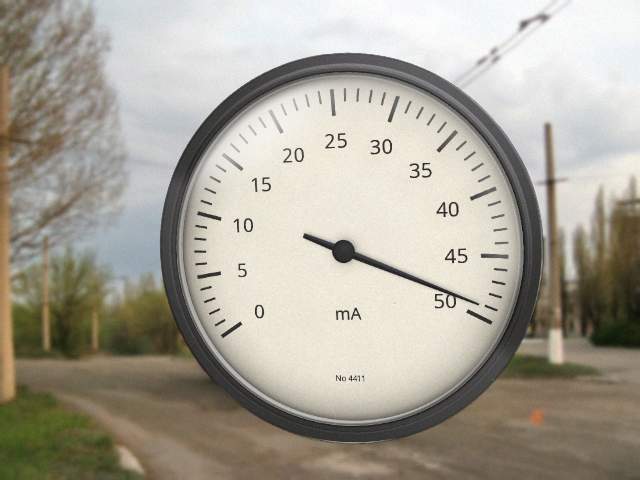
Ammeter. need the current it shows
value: 49 mA
